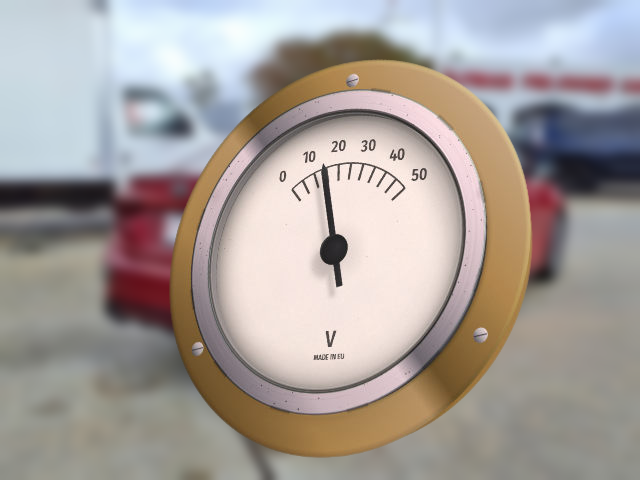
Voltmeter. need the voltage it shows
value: 15 V
